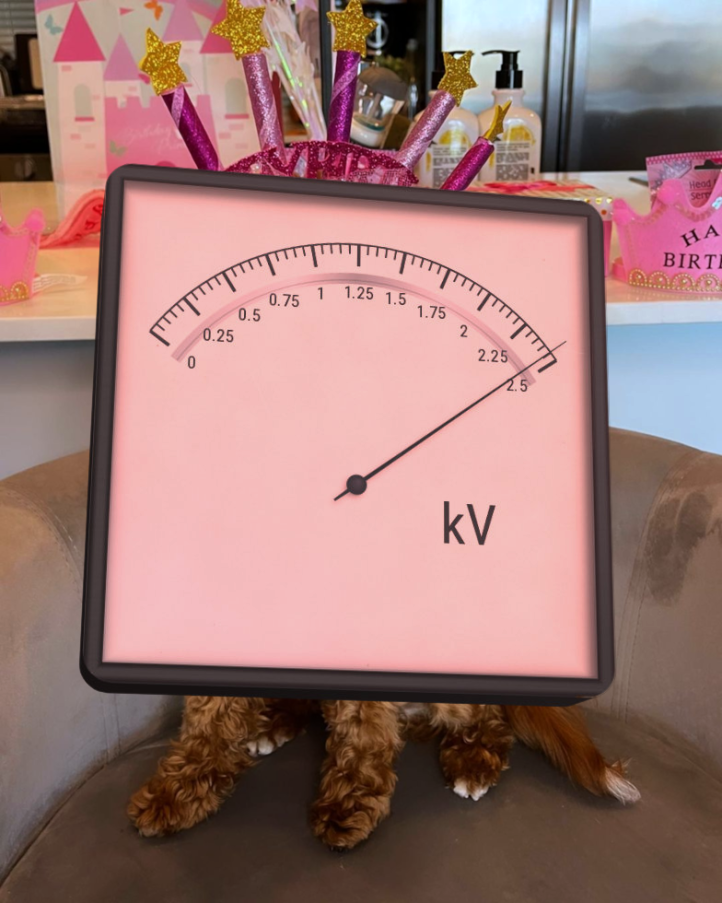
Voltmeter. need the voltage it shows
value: 2.45 kV
